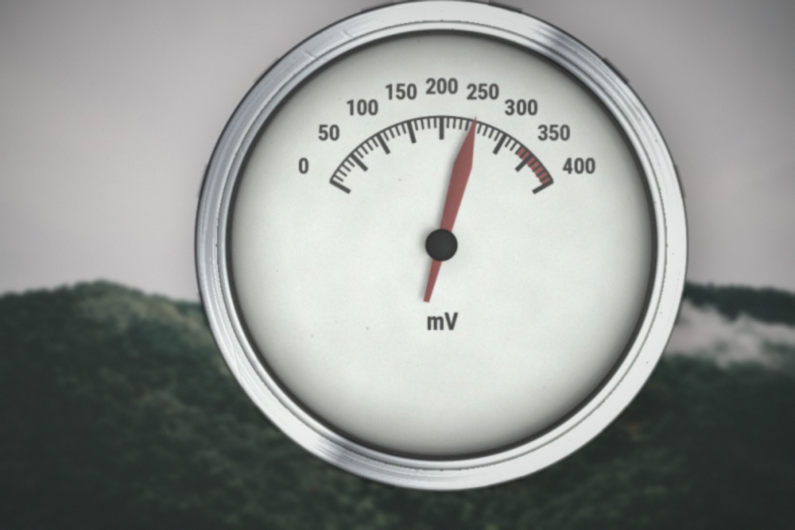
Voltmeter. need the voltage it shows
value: 250 mV
